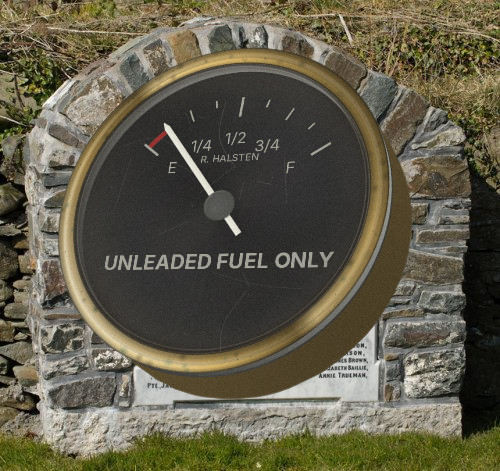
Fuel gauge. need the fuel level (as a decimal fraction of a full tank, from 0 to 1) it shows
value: 0.125
